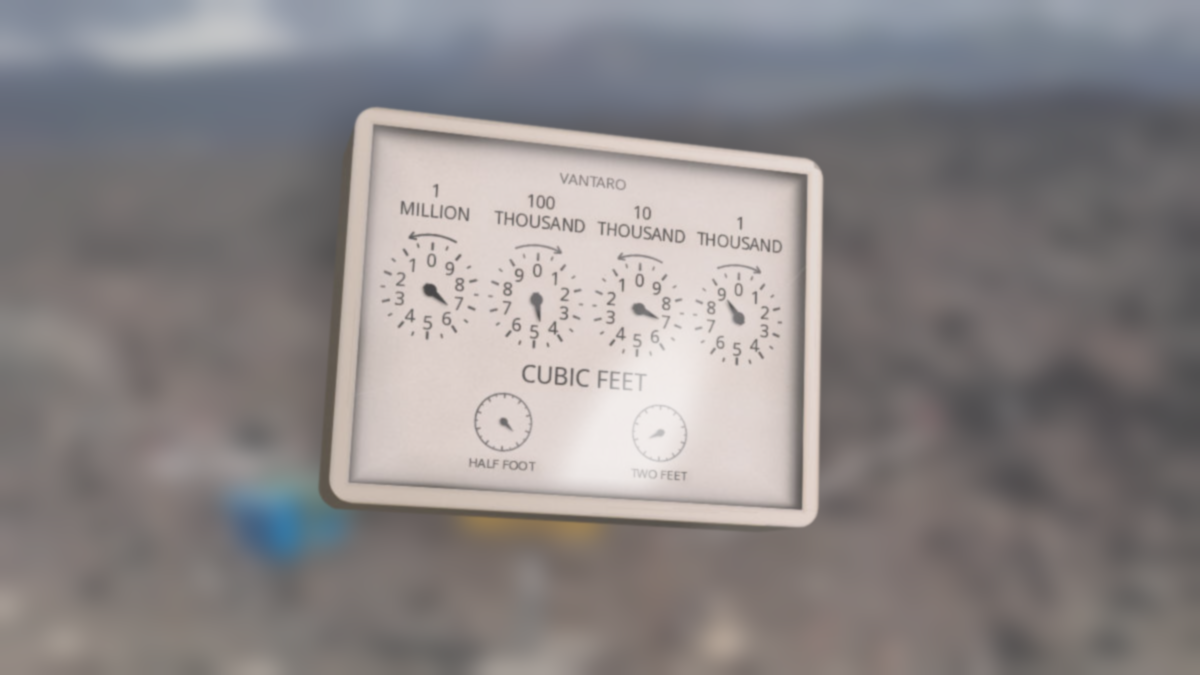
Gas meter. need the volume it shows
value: 646900 ft³
